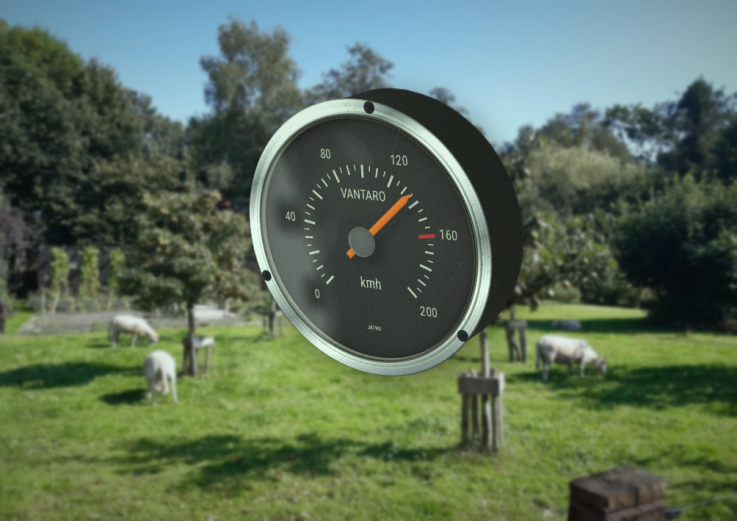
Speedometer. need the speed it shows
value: 135 km/h
